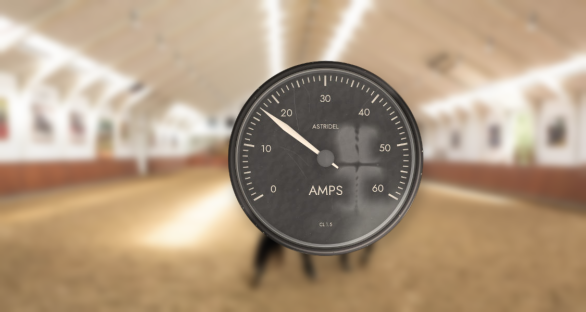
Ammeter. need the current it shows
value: 17 A
